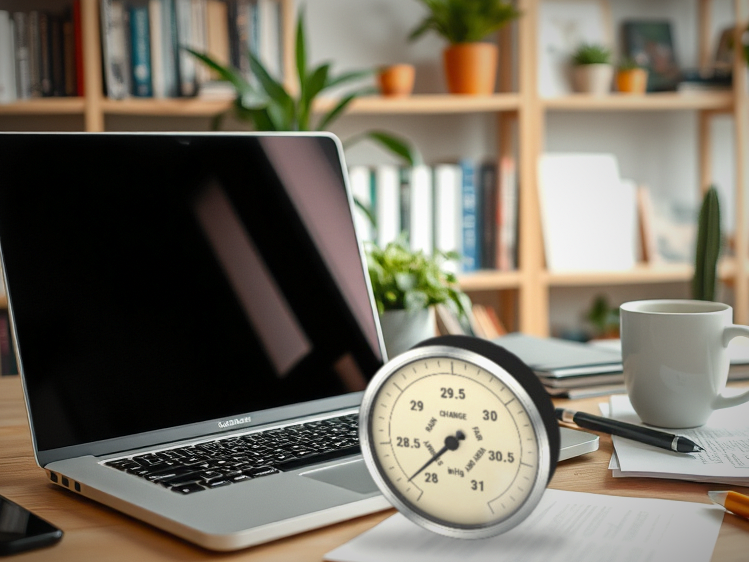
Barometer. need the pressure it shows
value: 28.15 inHg
